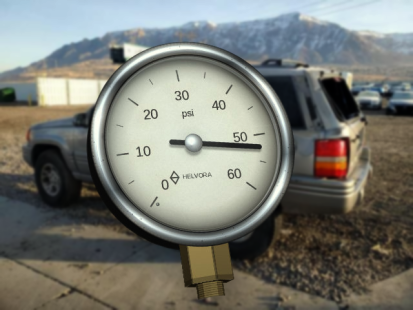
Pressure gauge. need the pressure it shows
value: 52.5 psi
